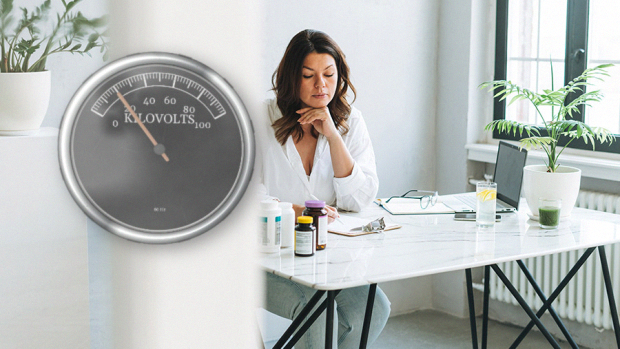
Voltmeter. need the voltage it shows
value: 20 kV
